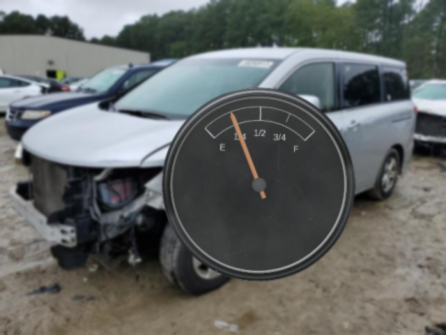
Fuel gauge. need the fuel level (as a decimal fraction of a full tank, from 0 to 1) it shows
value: 0.25
